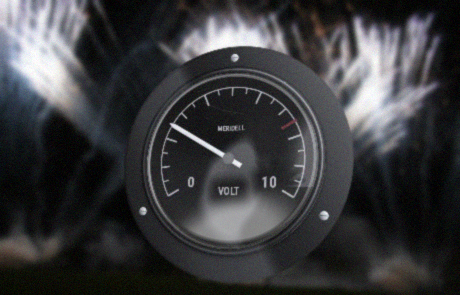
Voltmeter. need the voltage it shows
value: 2.5 V
